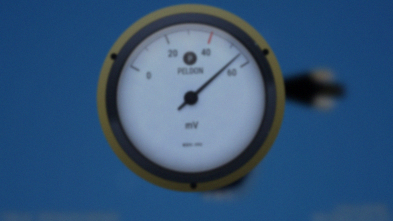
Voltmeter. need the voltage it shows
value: 55 mV
